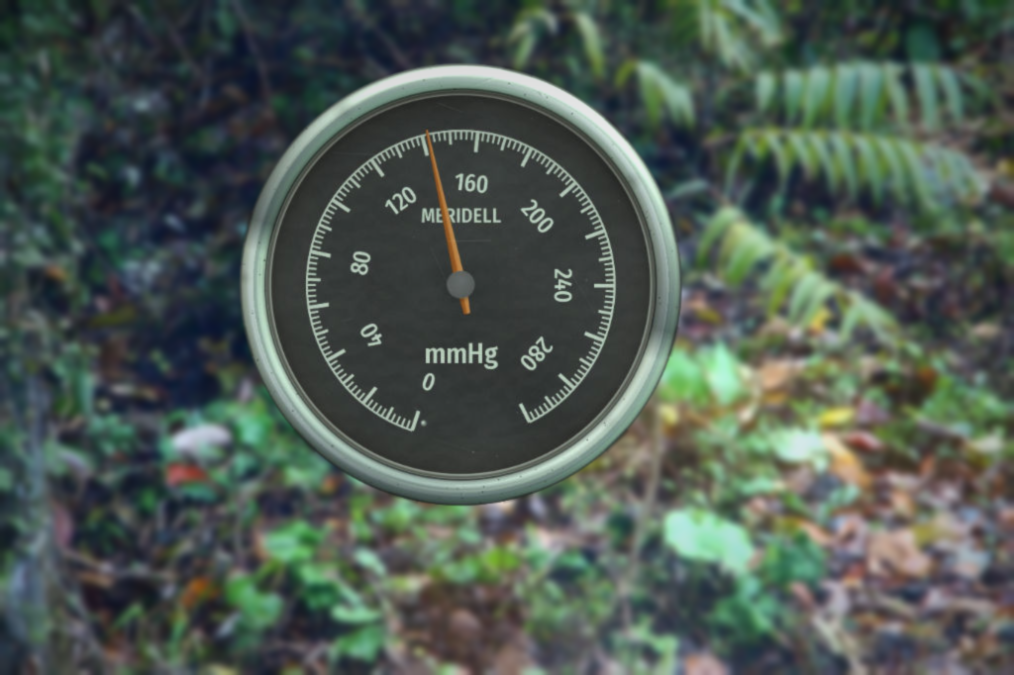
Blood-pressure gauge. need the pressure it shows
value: 142 mmHg
